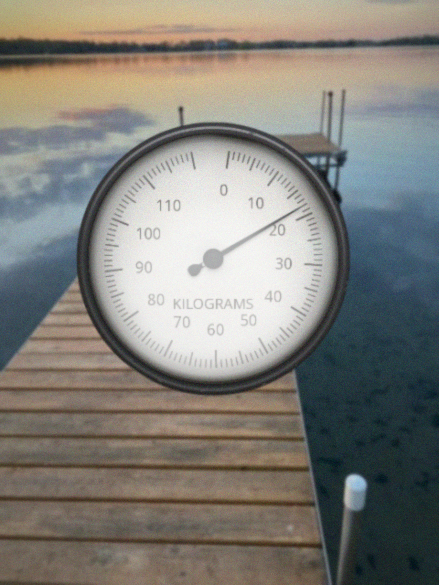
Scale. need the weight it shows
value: 18 kg
